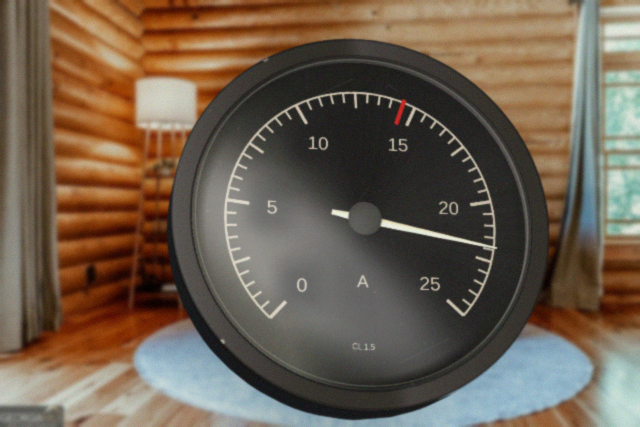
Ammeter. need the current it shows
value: 22 A
